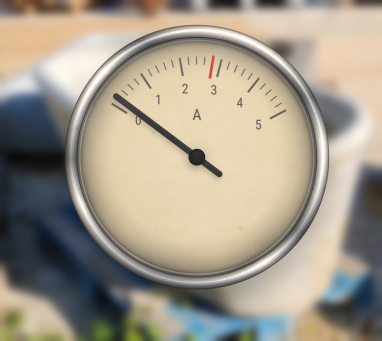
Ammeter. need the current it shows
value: 0.2 A
